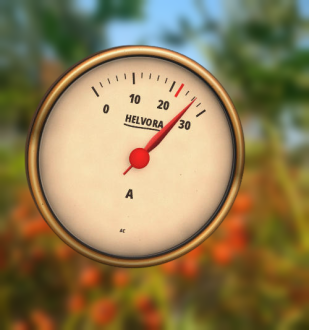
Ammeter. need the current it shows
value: 26 A
